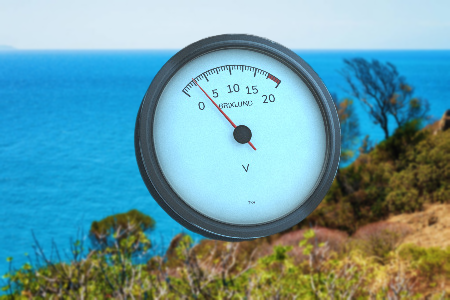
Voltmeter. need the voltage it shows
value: 2.5 V
